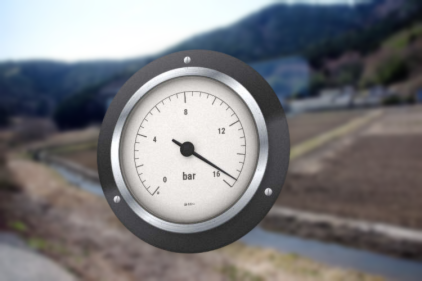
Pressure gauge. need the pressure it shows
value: 15.5 bar
